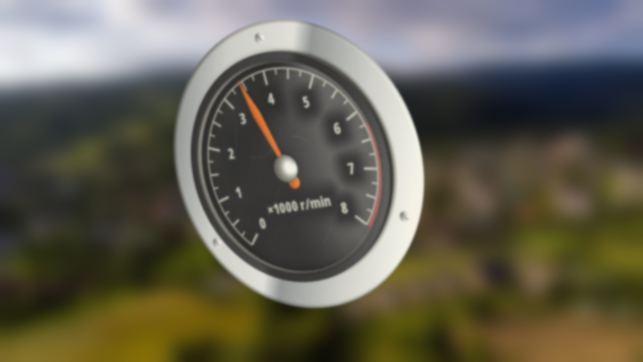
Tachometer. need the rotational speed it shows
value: 3500 rpm
